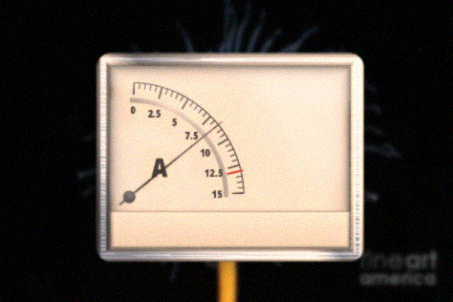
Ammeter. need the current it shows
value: 8.5 A
